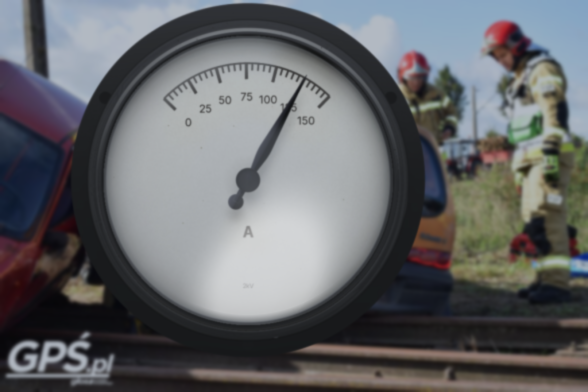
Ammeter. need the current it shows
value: 125 A
